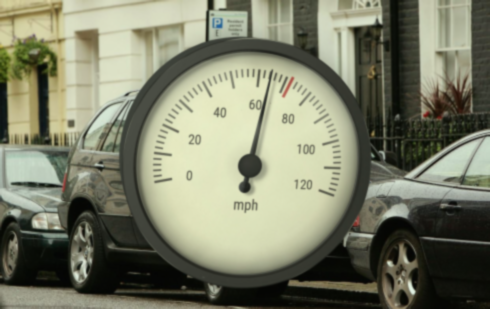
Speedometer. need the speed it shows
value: 64 mph
